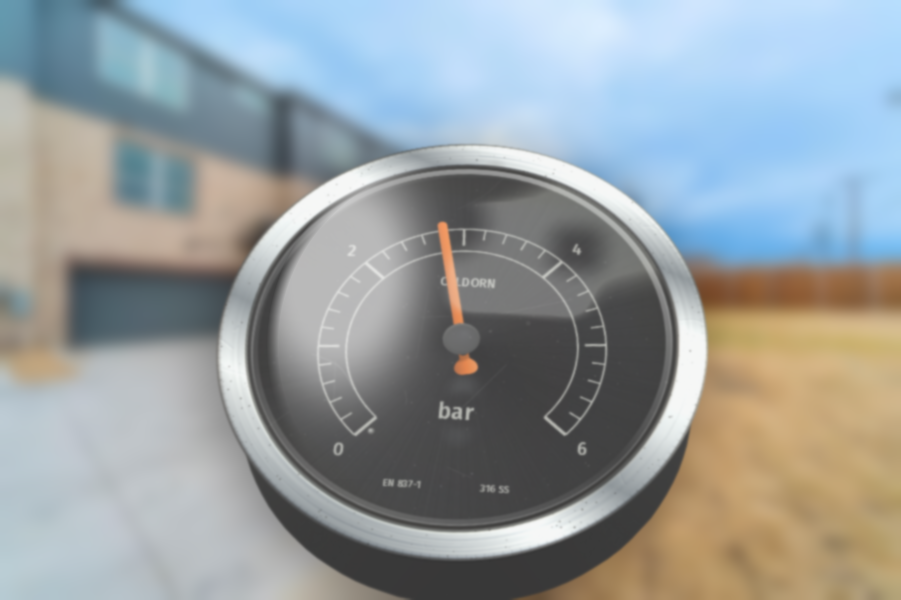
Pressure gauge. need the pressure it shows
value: 2.8 bar
